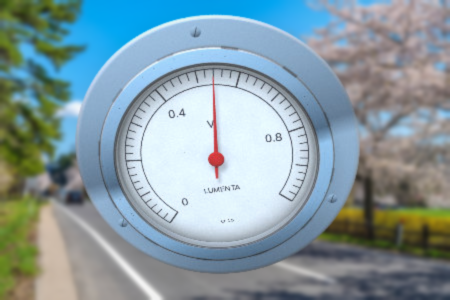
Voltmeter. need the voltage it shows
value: 0.54 V
